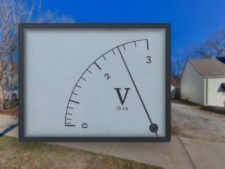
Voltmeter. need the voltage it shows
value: 2.5 V
